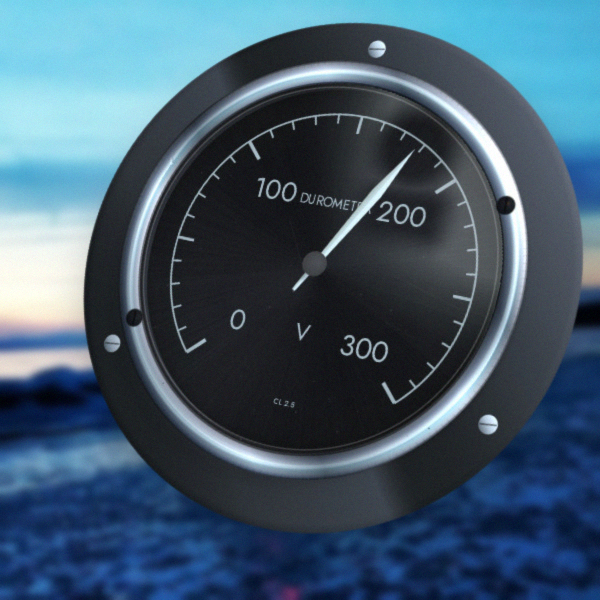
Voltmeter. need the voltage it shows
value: 180 V
